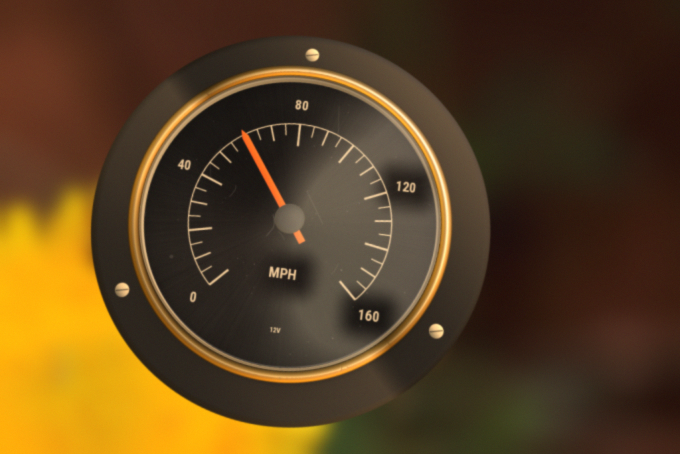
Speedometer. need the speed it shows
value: 60 mph
